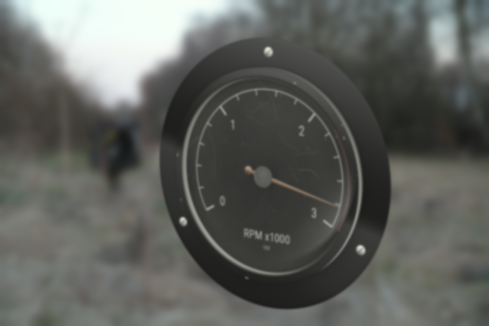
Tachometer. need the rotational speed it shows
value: 2800 rpm
